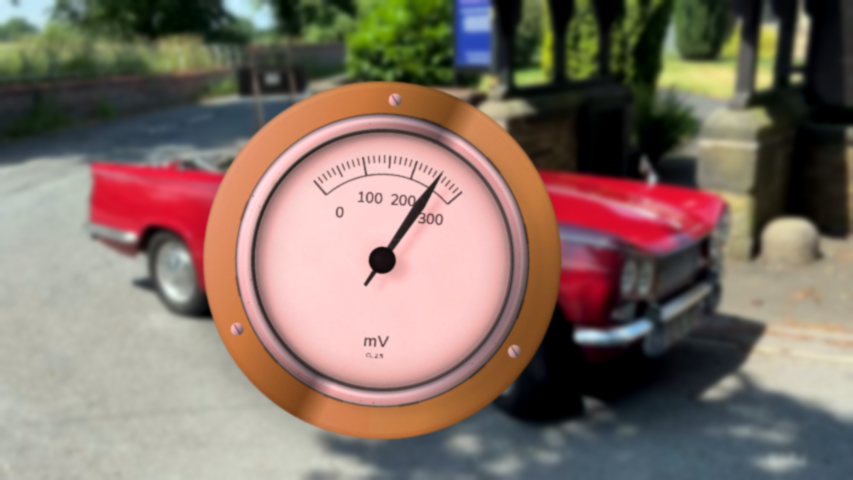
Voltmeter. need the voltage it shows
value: 250 mV
